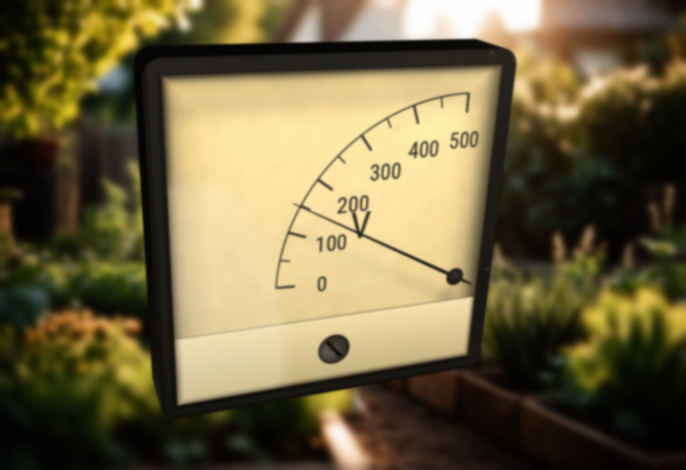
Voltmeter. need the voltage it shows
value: 150 V
